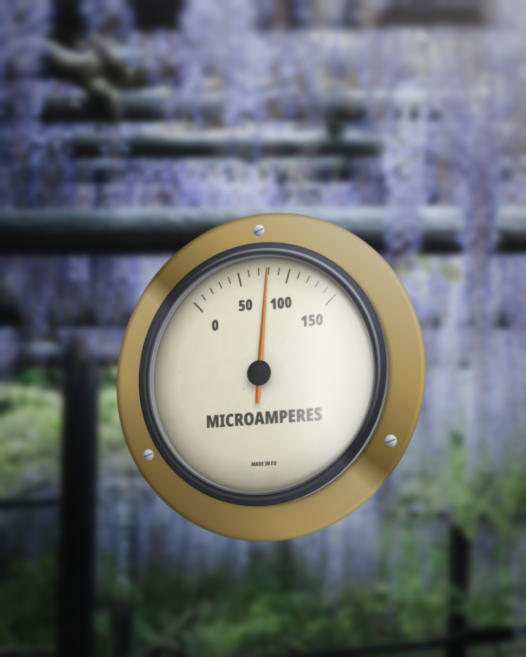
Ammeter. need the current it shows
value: 80 µA
